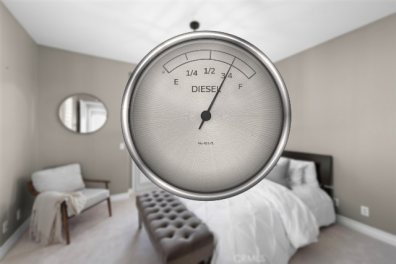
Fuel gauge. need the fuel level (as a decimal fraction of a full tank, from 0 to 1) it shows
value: 0.75
